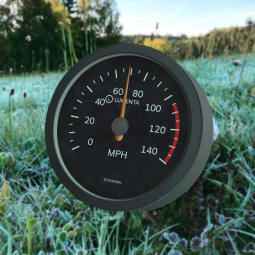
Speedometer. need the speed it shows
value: 70 mph
